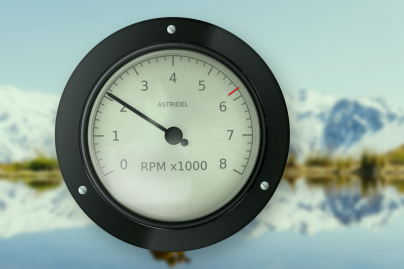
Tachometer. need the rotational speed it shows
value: 2100 rpm
